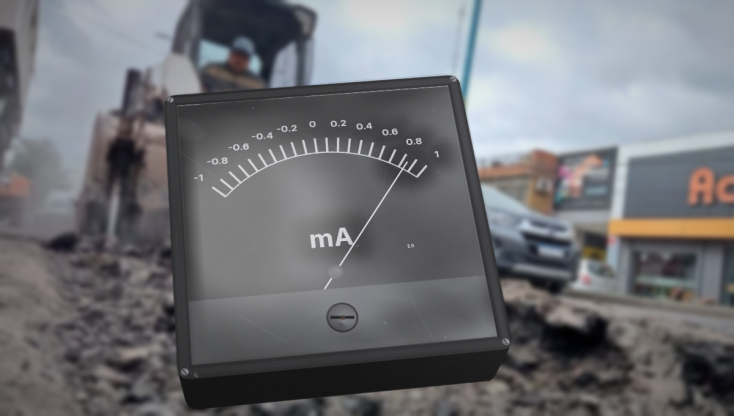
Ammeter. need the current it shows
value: 0.85 mA
